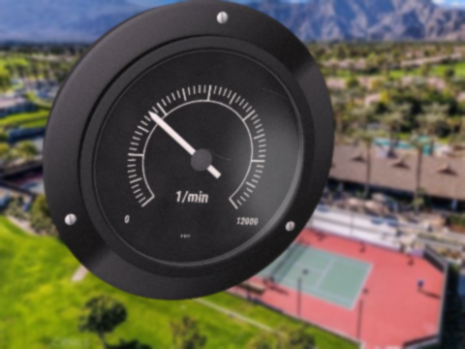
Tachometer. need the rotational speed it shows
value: 3600 rpm
